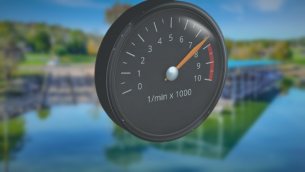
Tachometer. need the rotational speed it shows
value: 7500 rpm
